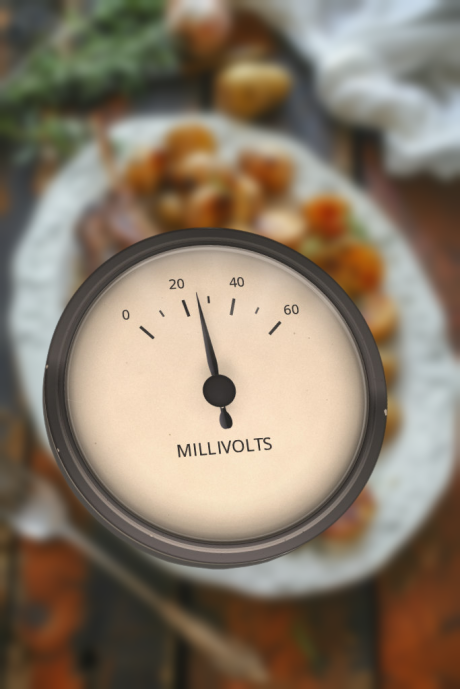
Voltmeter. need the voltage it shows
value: 25 mV
